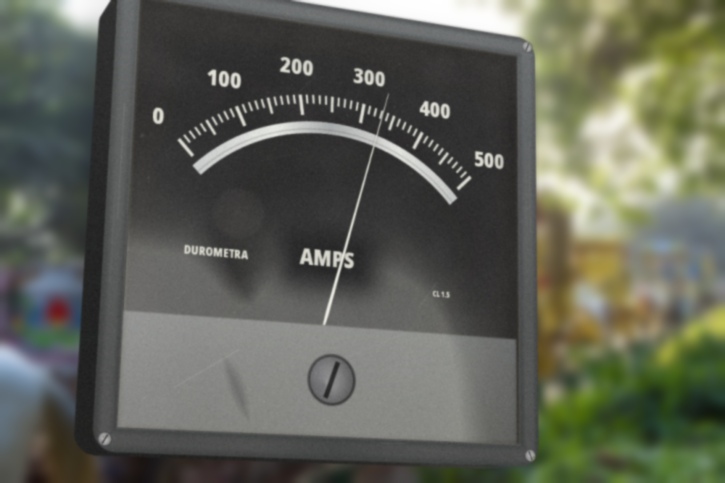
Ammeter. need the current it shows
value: 330 A
